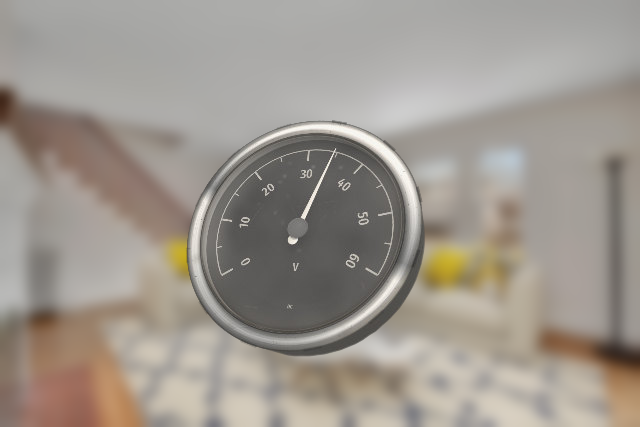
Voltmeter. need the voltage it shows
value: 35 V
